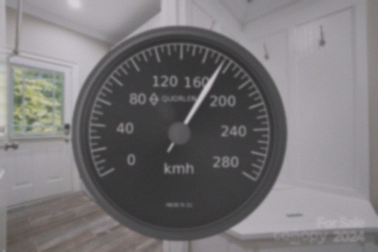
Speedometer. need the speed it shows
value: 175 km/h
